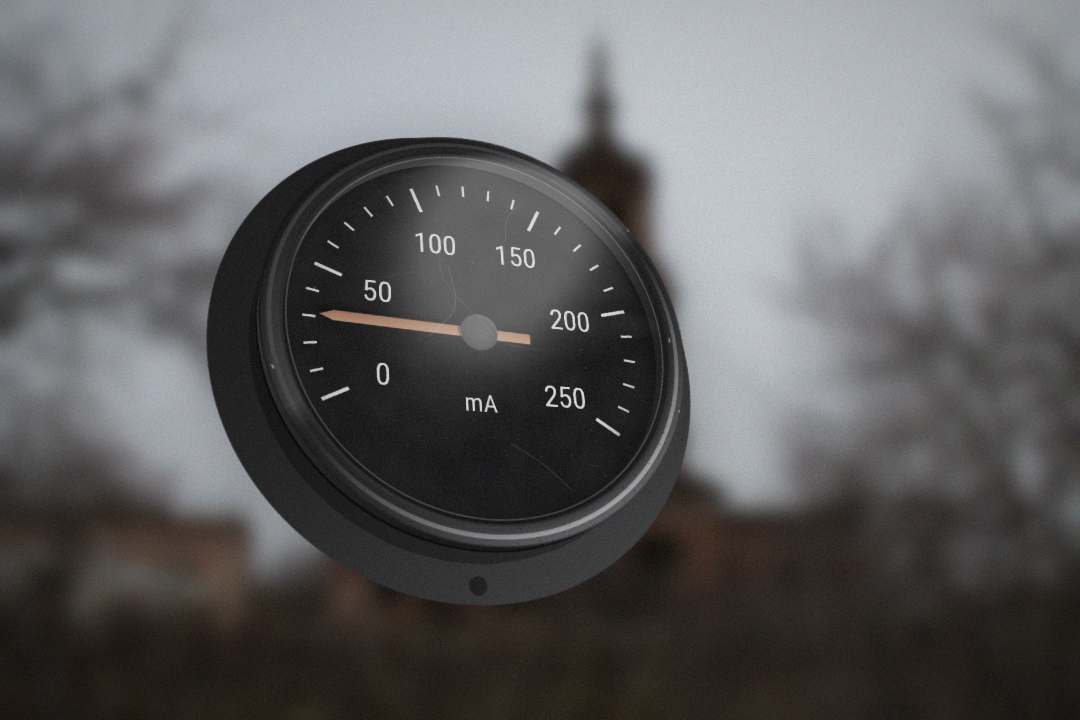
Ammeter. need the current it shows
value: 30 mA
